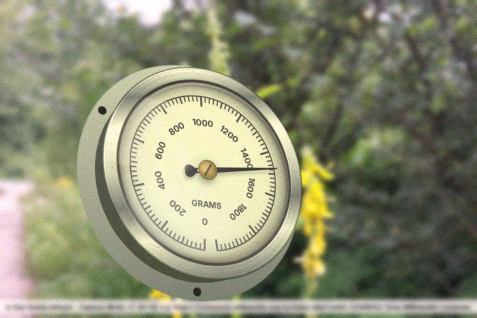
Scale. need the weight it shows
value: 1480 g
